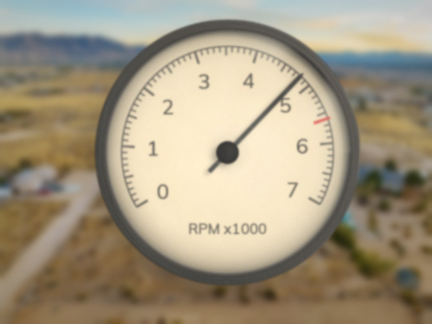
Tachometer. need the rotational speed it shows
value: 4800 rpm
